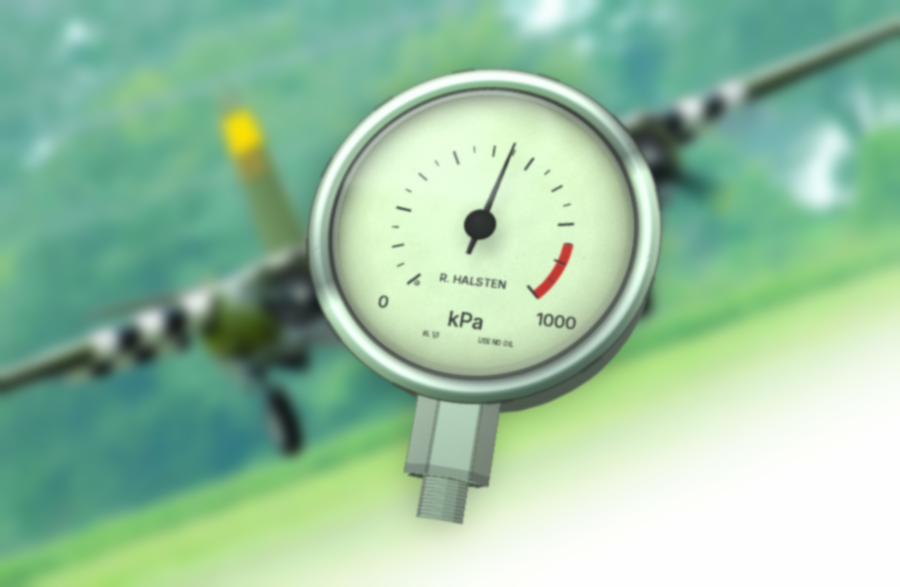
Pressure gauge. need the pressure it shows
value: 550 kPa
